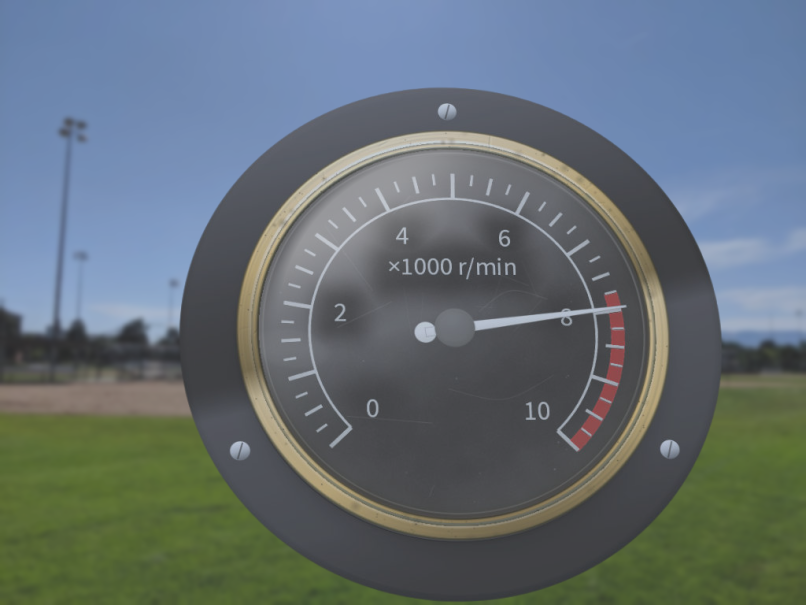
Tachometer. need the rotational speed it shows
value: 8000 rpm
